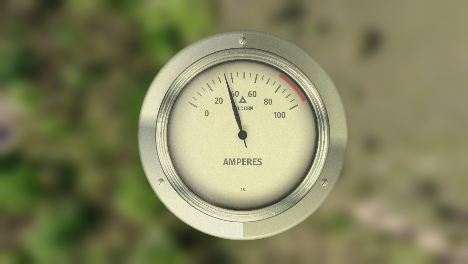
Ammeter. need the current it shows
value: 35 A
